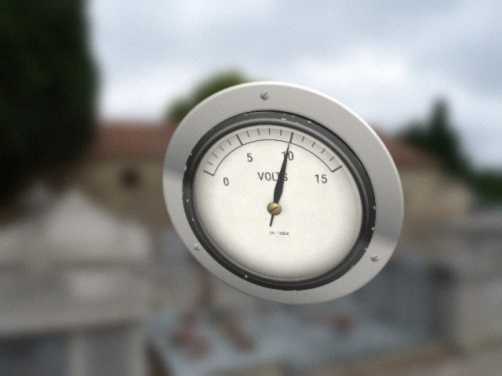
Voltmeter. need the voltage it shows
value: 10 V
